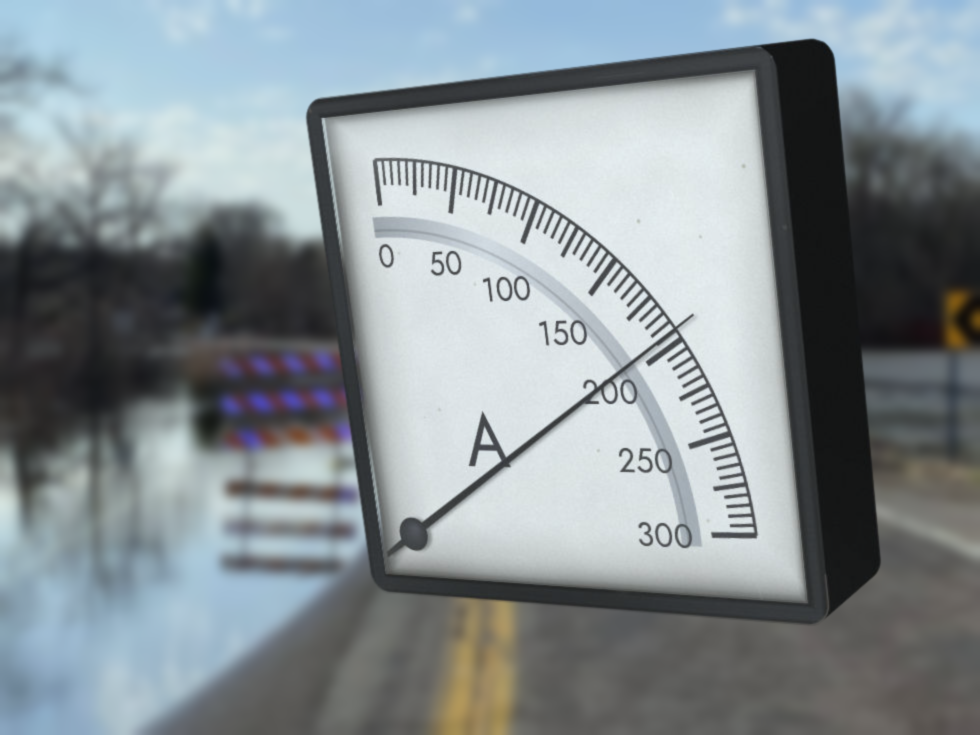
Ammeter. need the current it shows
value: 195 A
